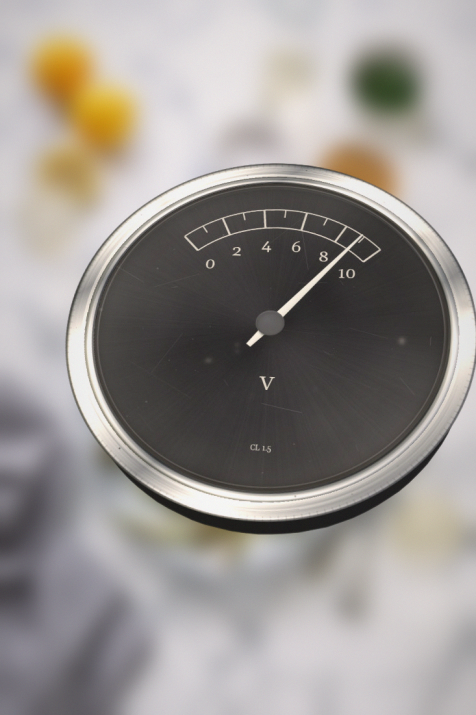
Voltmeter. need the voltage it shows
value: 9 V
